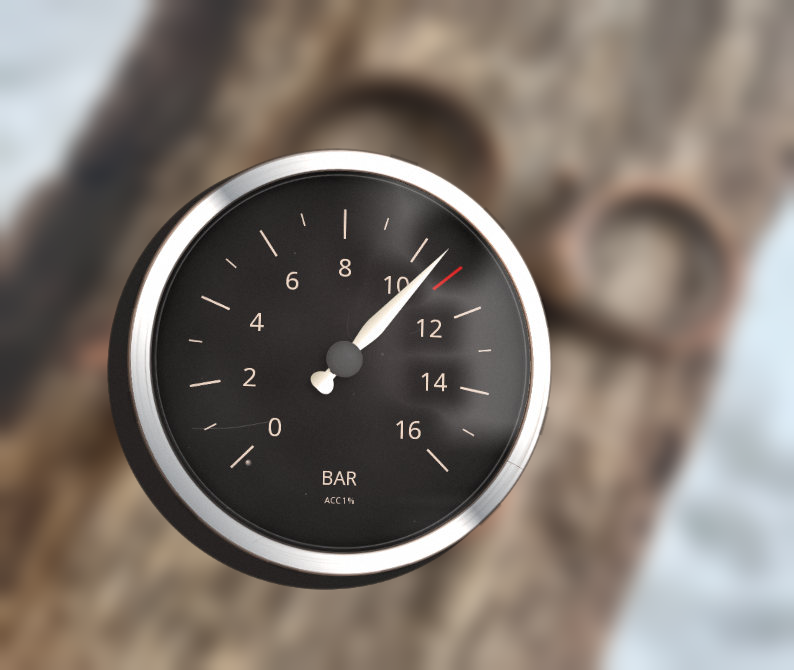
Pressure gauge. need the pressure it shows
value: 10.5 bar
